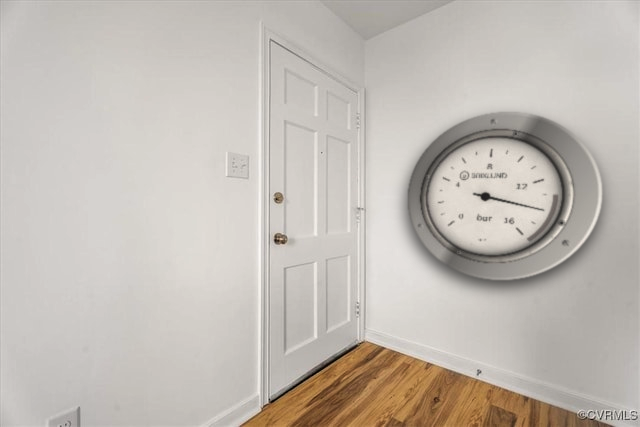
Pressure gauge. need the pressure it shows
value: 14 bar
